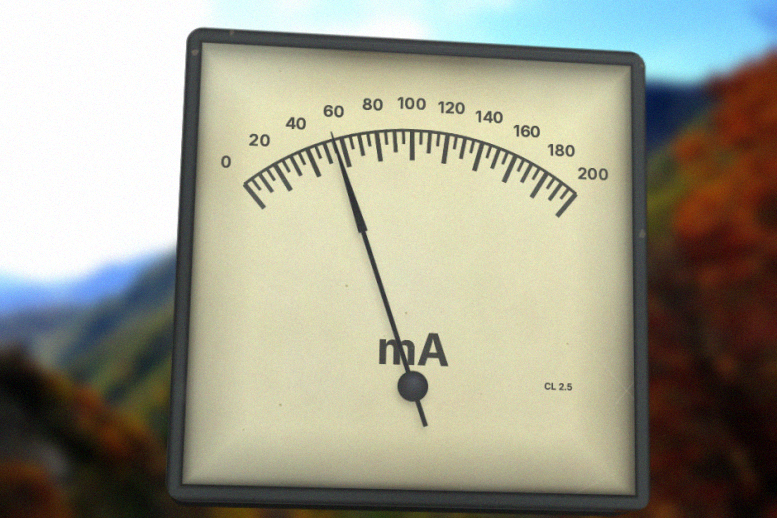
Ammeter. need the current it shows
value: 55 mA
